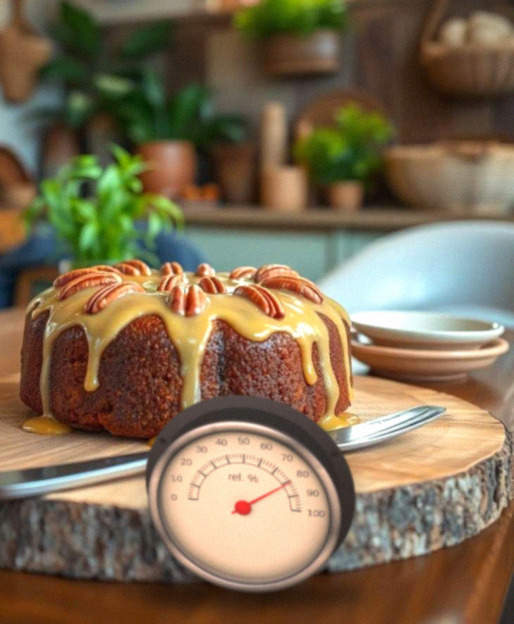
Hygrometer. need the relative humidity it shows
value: 80 %
